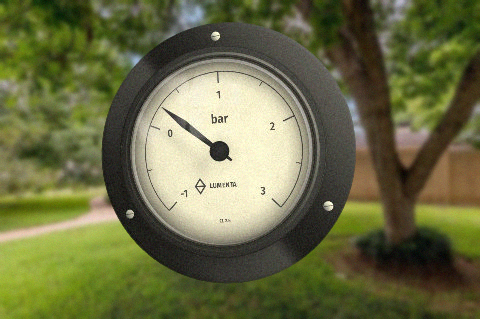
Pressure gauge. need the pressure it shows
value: 0.25 bar
